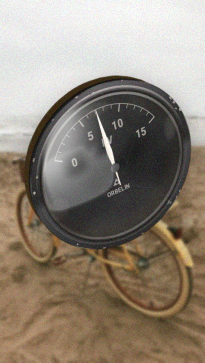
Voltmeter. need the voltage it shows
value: 7 kV
